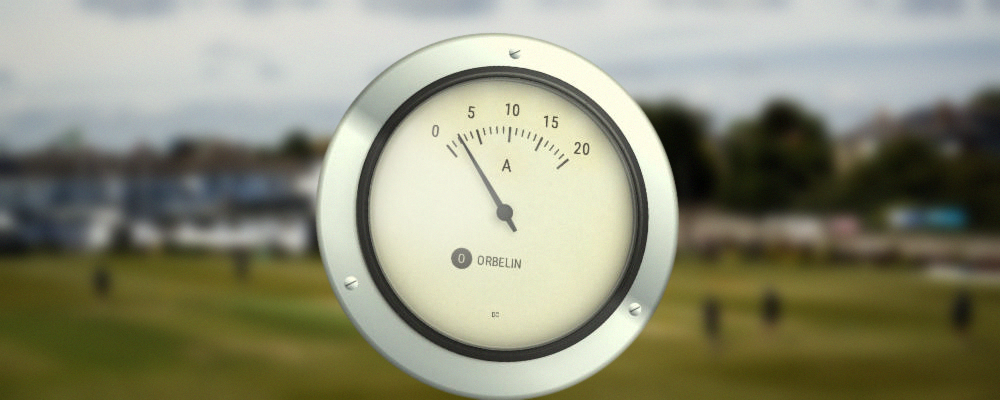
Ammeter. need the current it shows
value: 2 A
